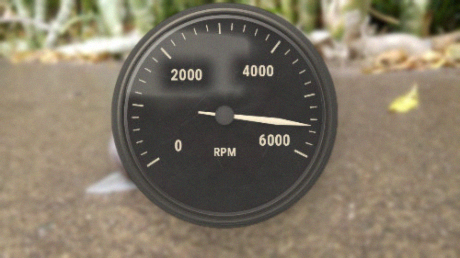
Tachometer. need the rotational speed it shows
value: 5500 rpm
